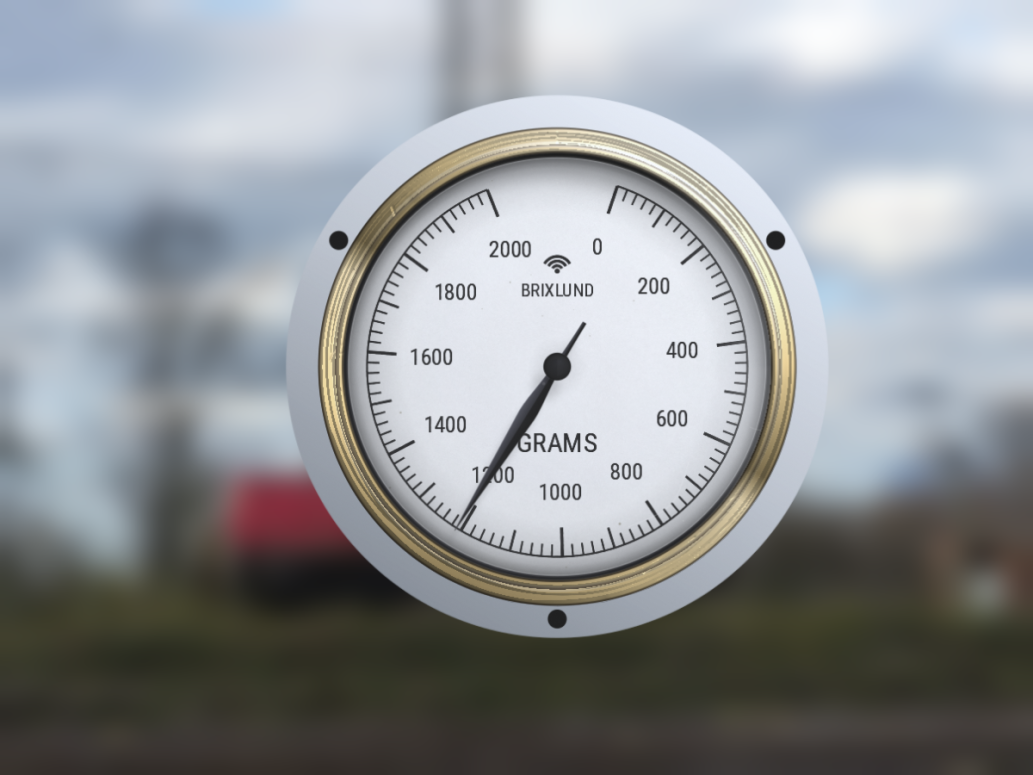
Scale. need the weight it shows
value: 1210 g
